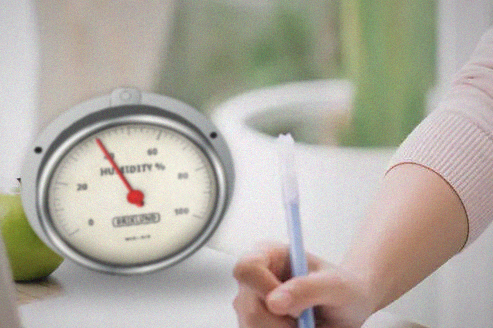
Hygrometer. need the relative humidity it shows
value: 40 %
